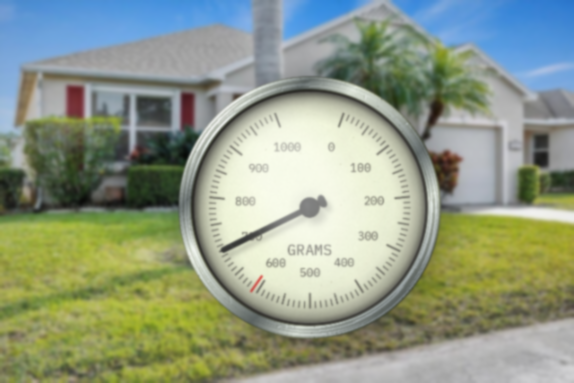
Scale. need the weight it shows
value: 700 g
